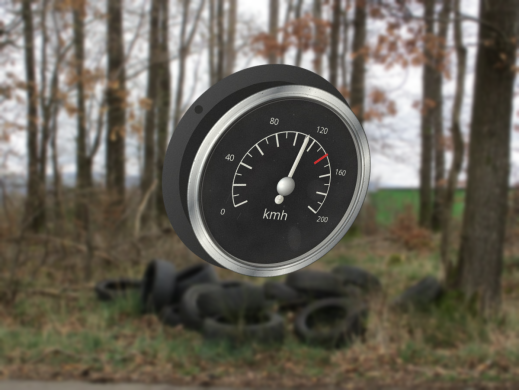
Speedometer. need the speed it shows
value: 110 km/h
